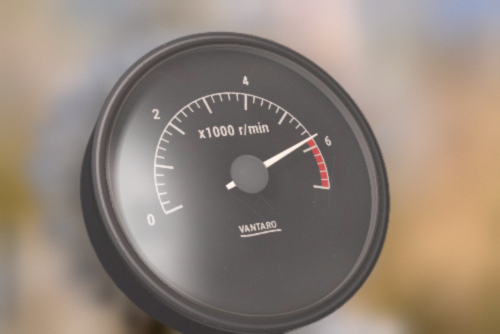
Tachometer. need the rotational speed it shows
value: 5800 rpm
